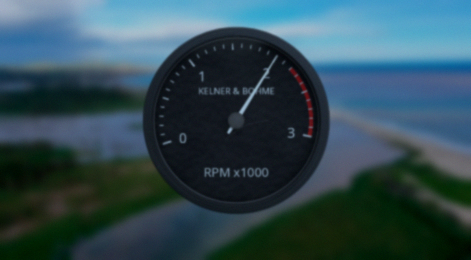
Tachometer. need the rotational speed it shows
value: 2000 rpm
